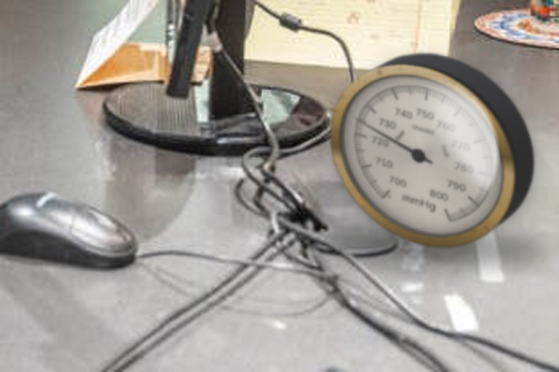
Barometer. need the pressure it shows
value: 725 mmHg
